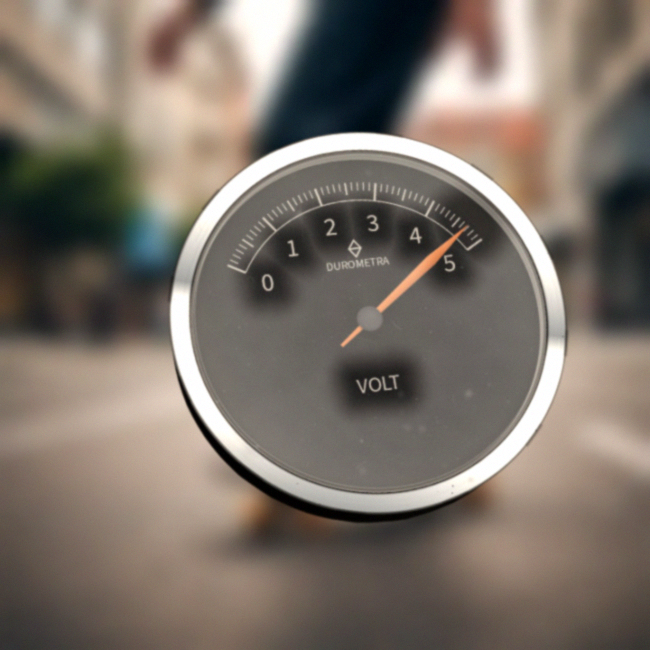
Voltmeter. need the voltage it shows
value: 4.7 V
